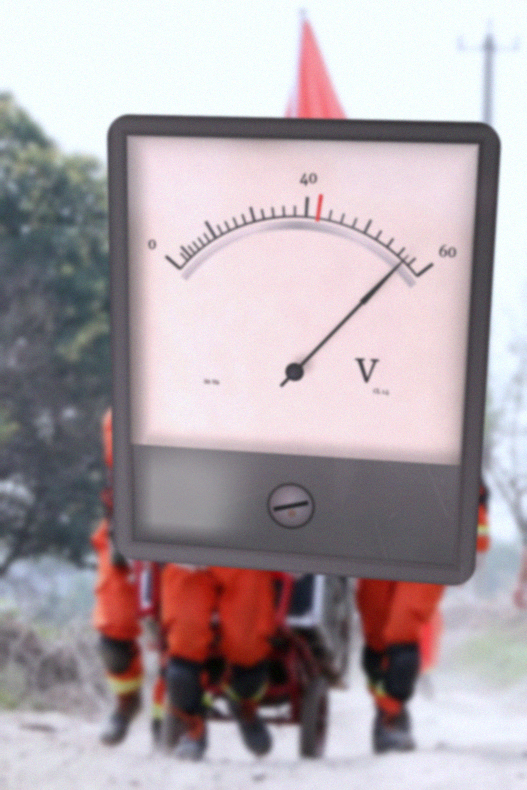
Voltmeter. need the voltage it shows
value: 57 V
